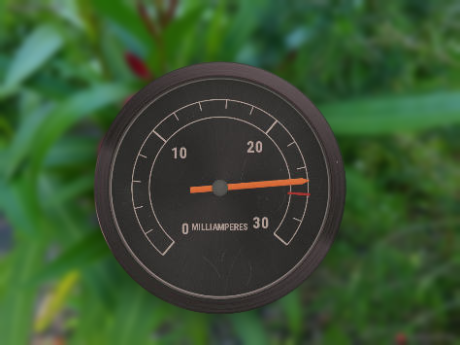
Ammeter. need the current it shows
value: 25 mA
